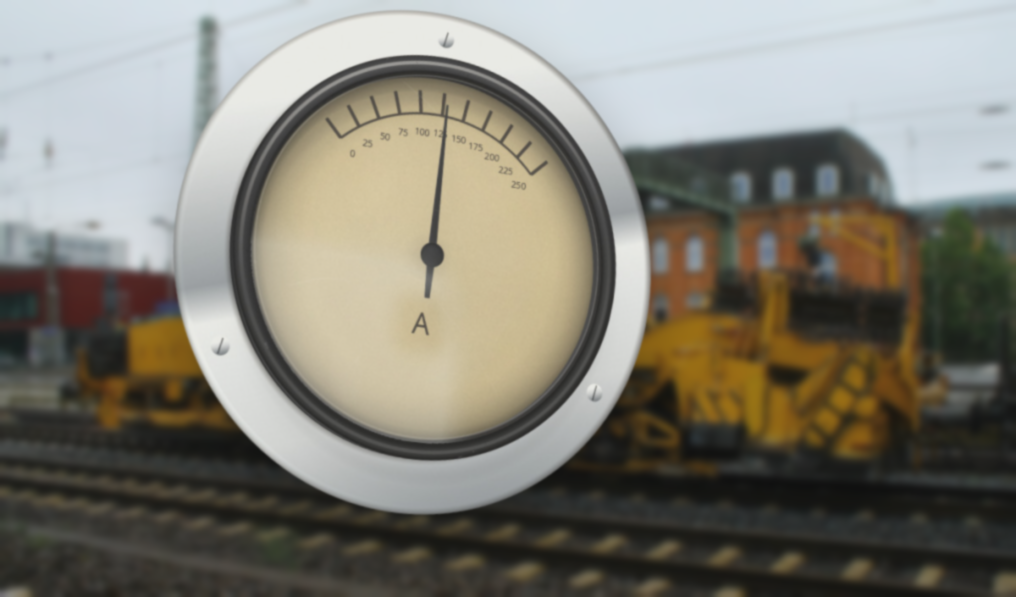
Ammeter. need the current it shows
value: 125 A
